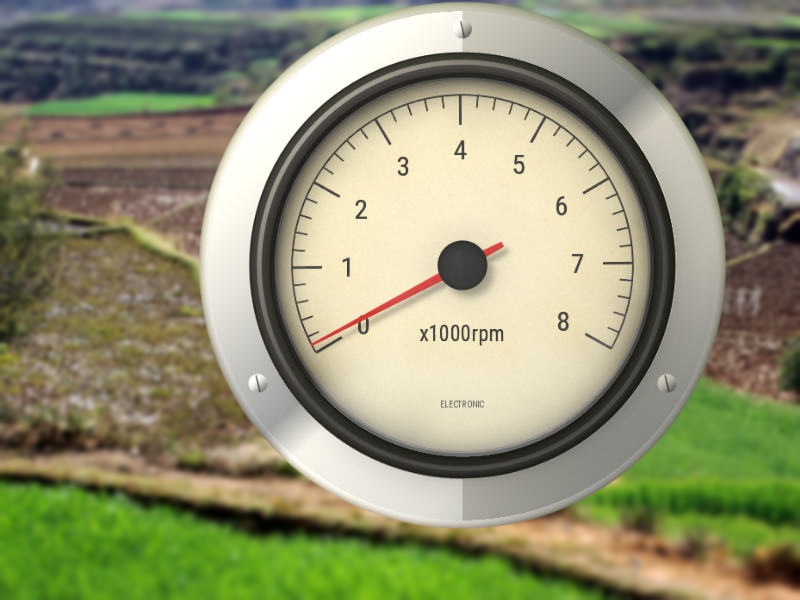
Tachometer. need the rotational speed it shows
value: 100 rpm
